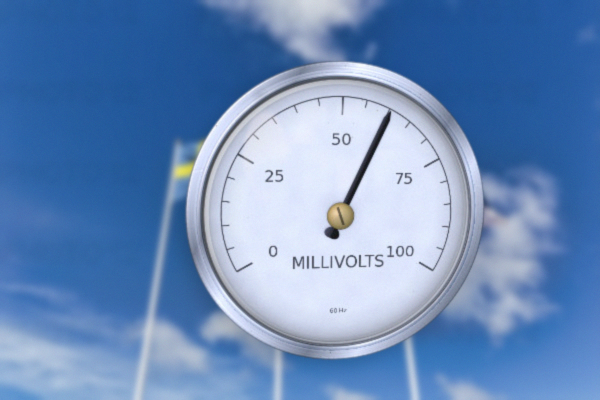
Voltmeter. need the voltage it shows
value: 60 mV
